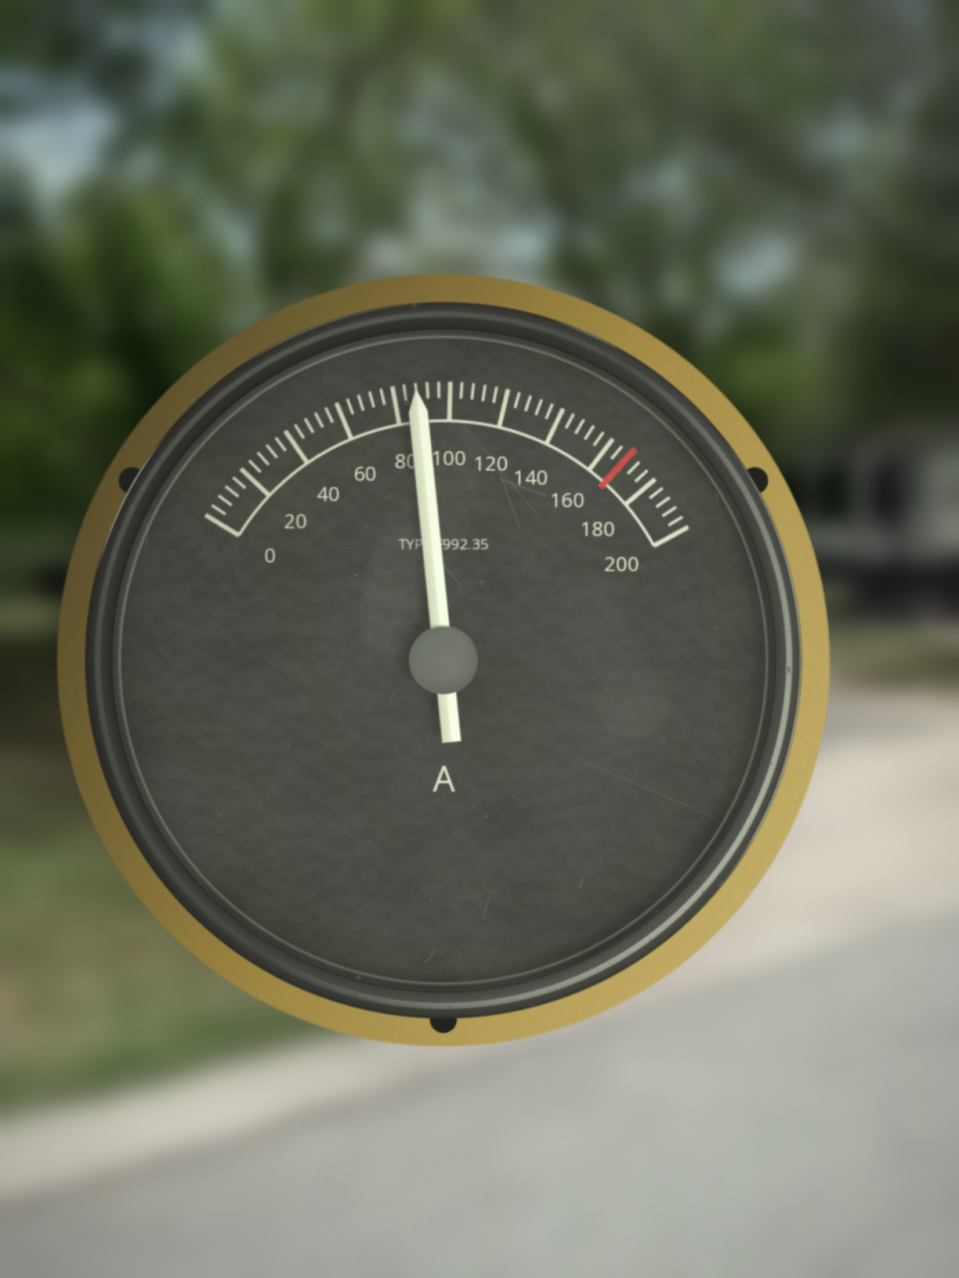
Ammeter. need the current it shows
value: 88 A
